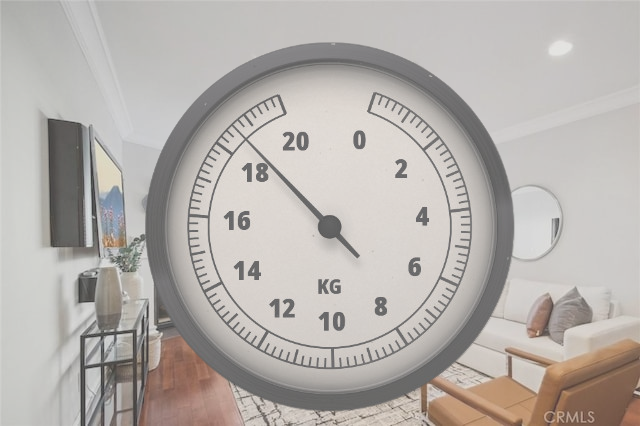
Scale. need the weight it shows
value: 18.6 kg
